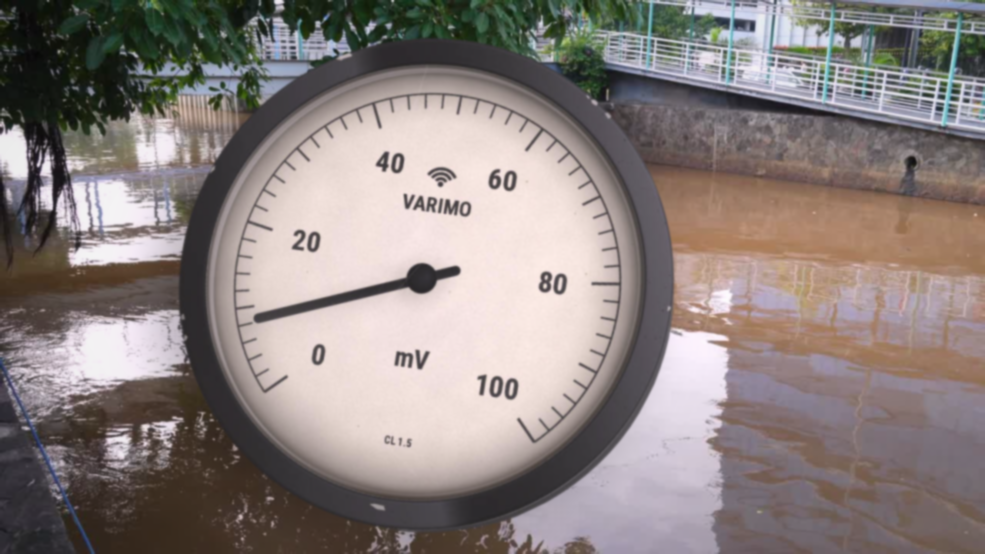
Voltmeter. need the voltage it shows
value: 8 mV
